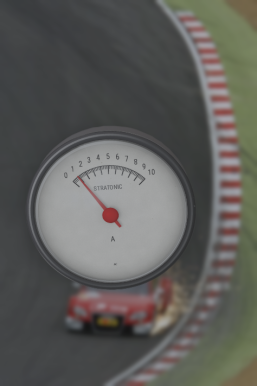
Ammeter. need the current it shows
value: 1 A
